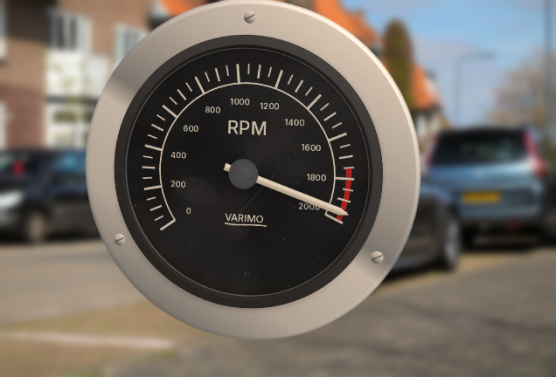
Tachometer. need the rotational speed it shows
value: 1950 rpm
